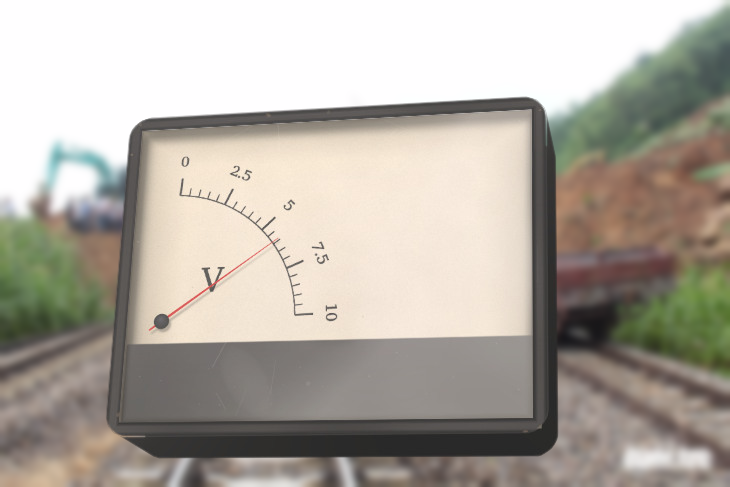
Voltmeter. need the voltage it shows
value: 6 V
